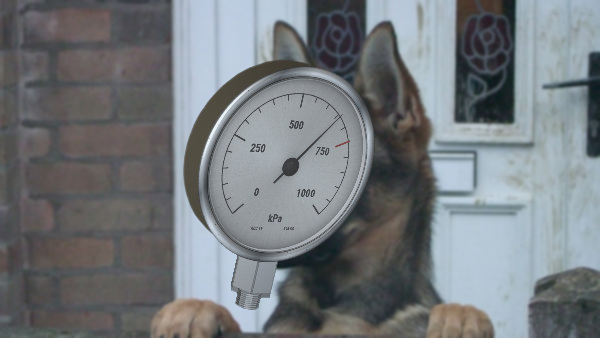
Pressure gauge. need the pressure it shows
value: 650 kPa
